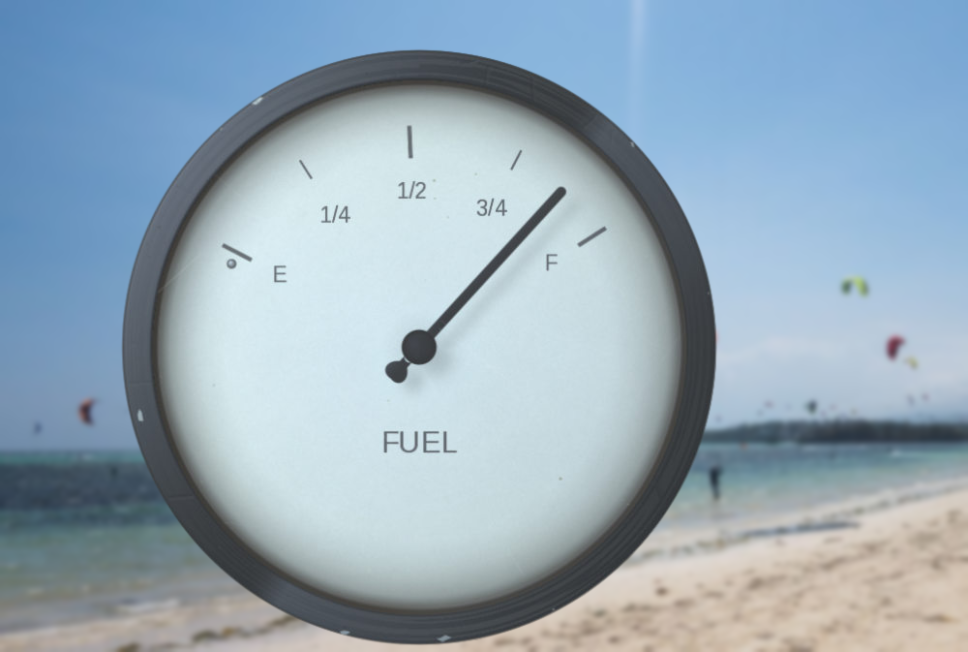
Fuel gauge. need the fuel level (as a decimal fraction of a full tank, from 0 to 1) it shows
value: 0.875
